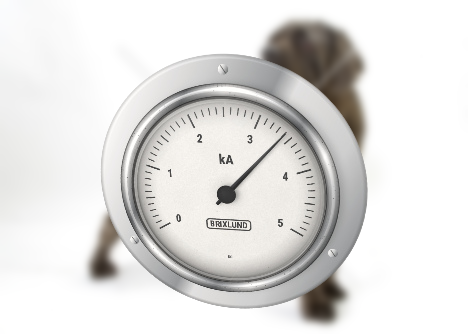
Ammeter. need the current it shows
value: 3.4 kA
